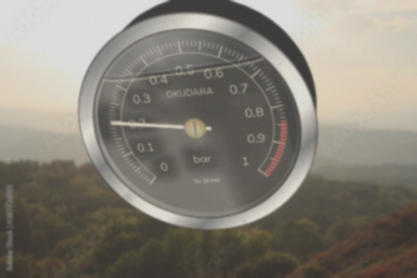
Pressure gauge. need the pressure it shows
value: 0.2 bar
